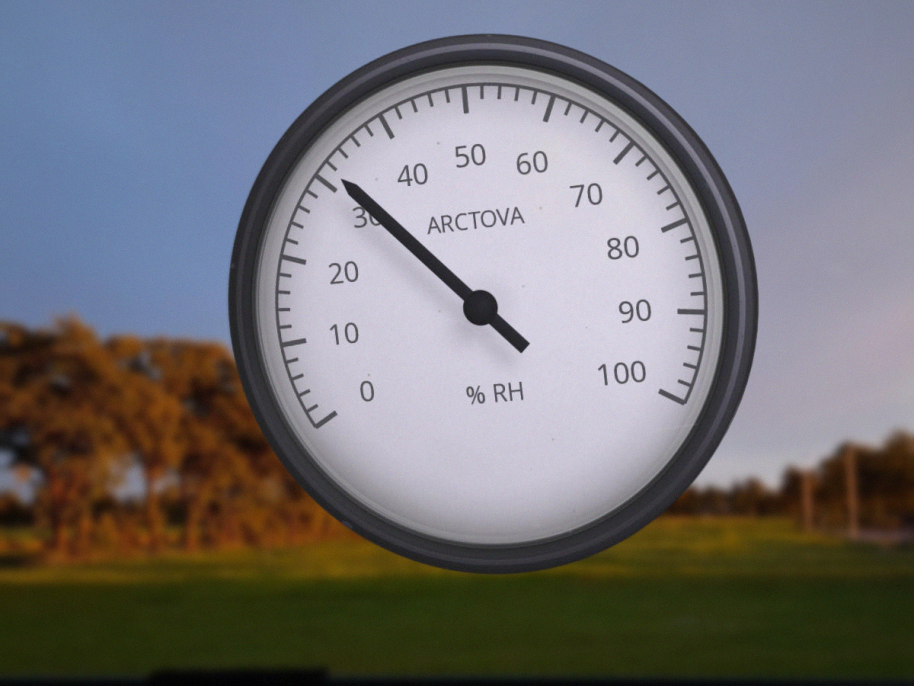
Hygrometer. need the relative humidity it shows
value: 32 %
